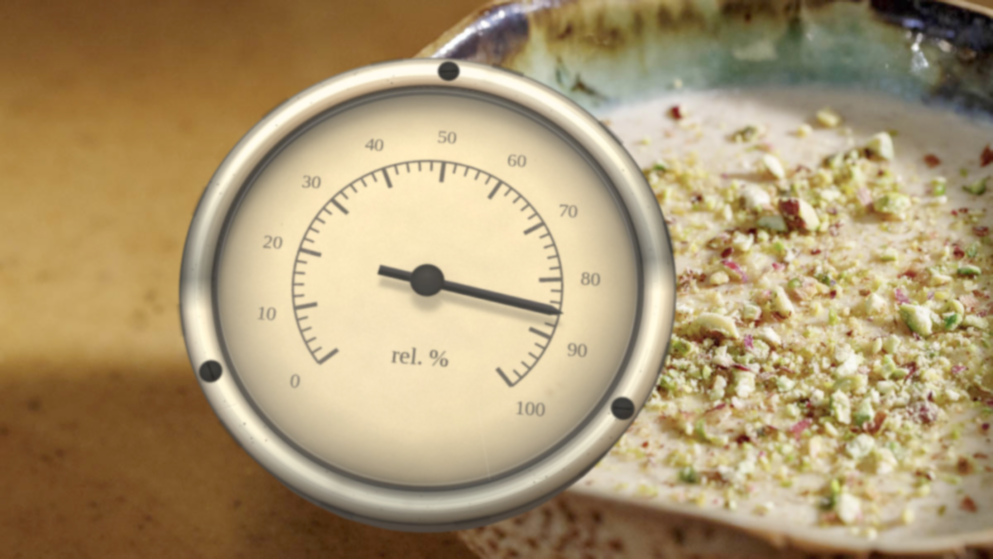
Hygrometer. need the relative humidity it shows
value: 86 %
